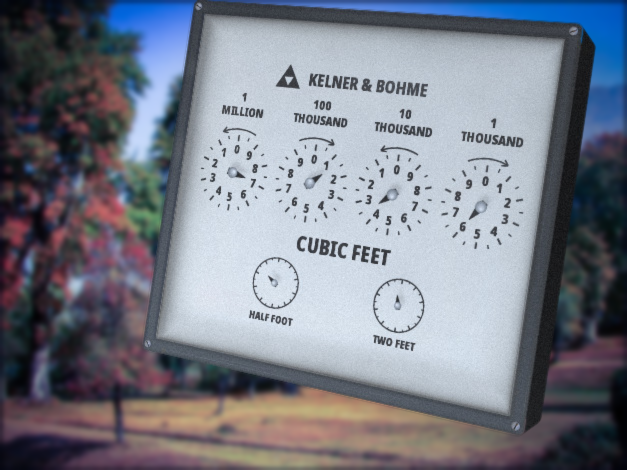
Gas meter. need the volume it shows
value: 713600 ft³
